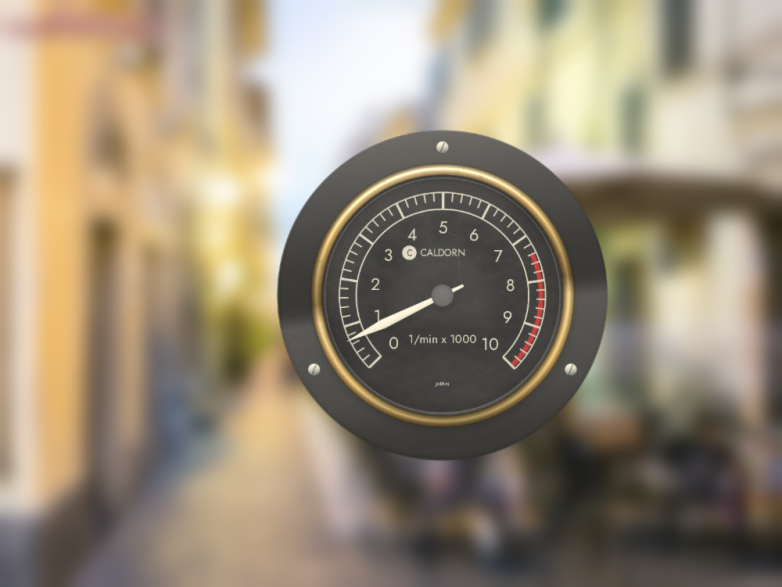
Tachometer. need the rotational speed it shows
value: 700 rpm
